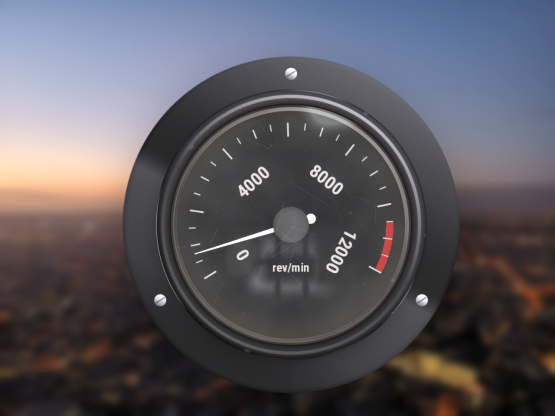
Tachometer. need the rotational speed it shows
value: 750 rpm
